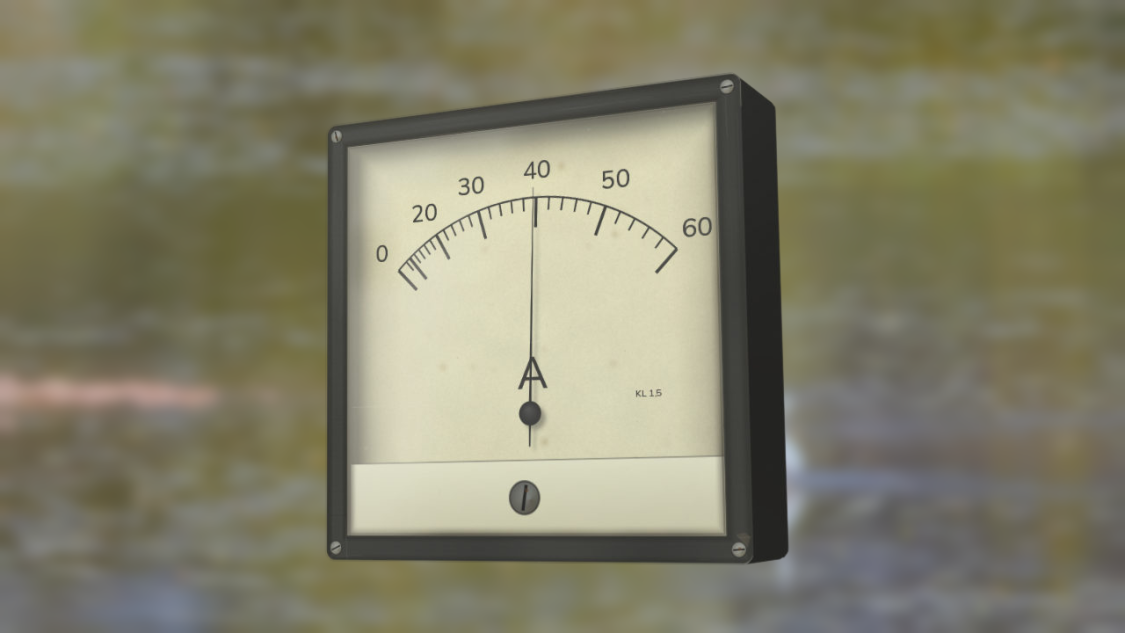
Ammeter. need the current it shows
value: 40 A
